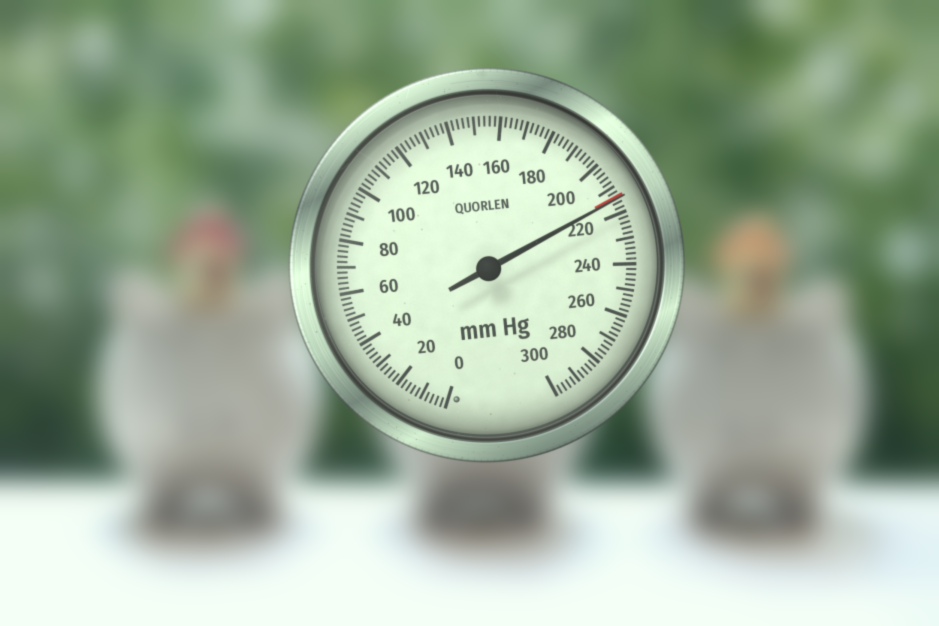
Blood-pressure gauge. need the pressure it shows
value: 214 mmHg
